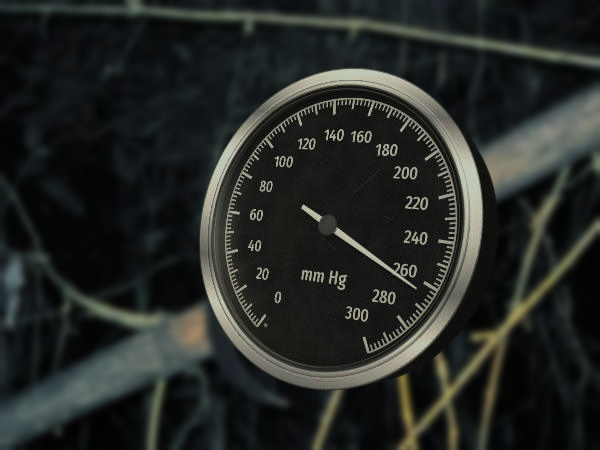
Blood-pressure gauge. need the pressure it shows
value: 264 mmHg
